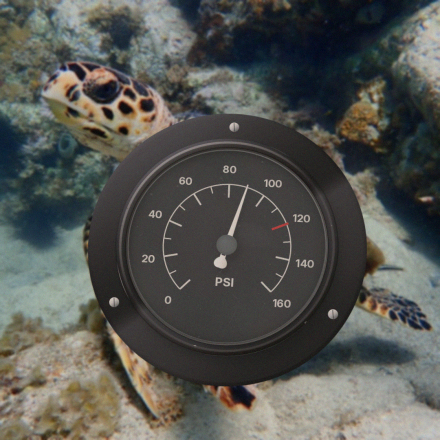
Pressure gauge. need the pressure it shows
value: 90 psi
